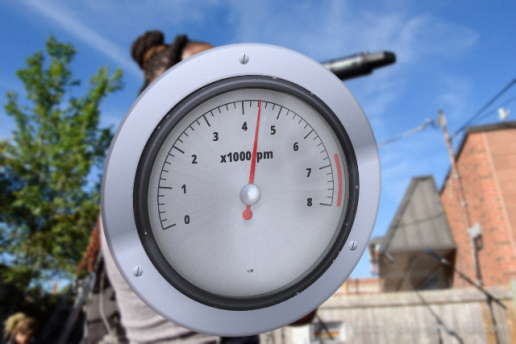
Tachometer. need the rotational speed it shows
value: 4400 rpm
